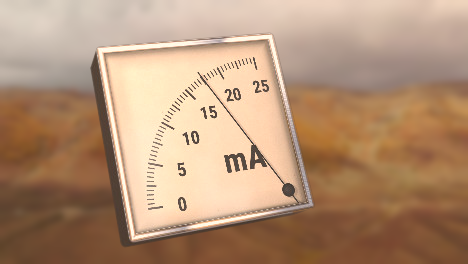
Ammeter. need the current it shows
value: 17.5 mA
